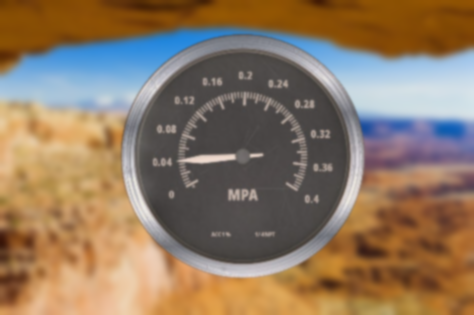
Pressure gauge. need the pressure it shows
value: 0.04 MPa
